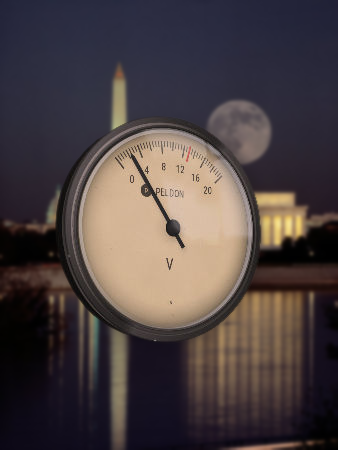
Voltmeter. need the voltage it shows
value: 2 V
